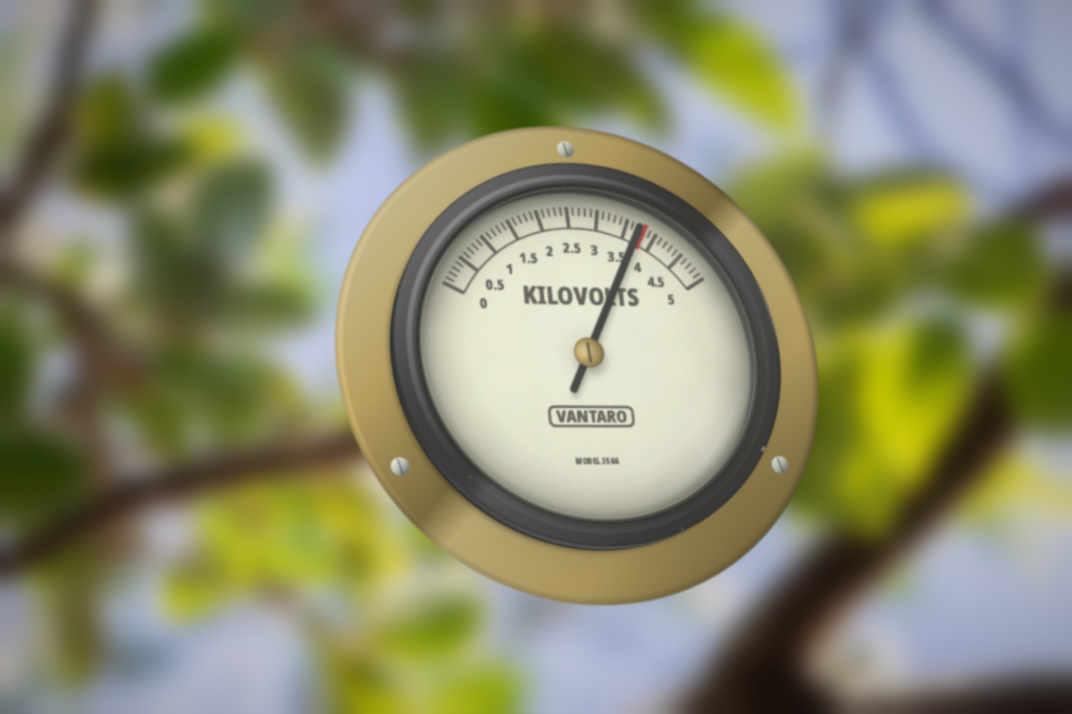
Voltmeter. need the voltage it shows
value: 3.7 kV
